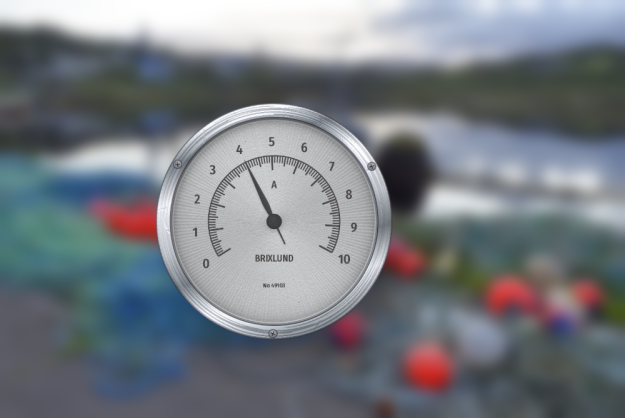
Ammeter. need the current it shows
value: 4 A
